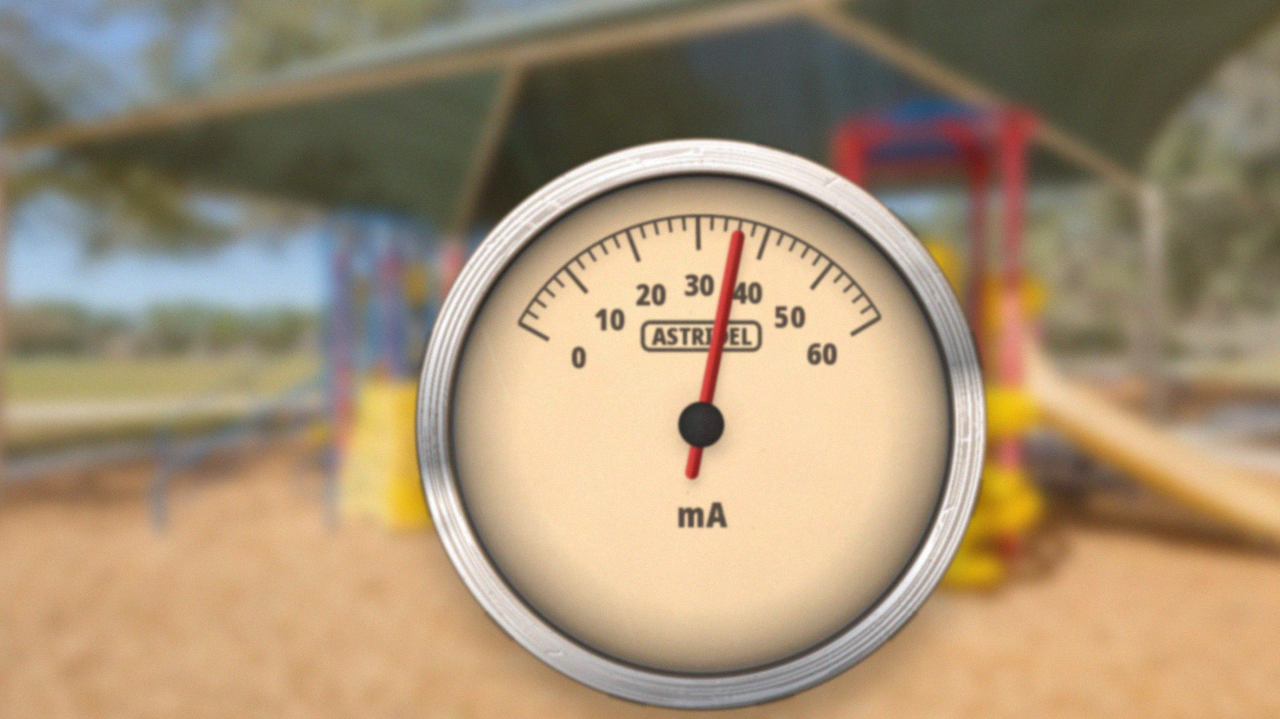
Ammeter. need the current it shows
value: 36 mA
